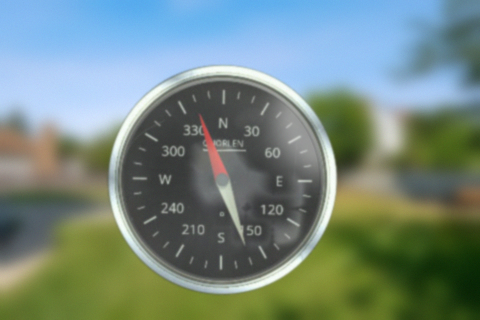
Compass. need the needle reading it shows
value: 340 °
